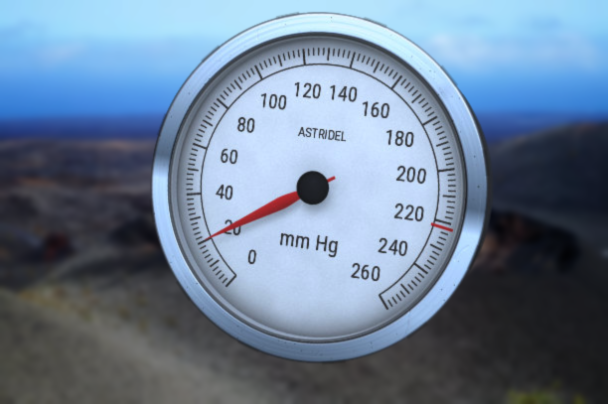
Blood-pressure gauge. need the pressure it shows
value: 20 mmHg
